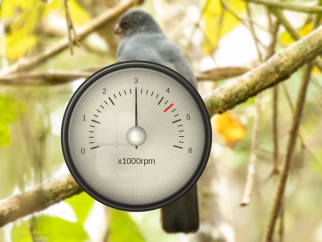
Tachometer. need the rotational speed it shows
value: 3000 rpm
